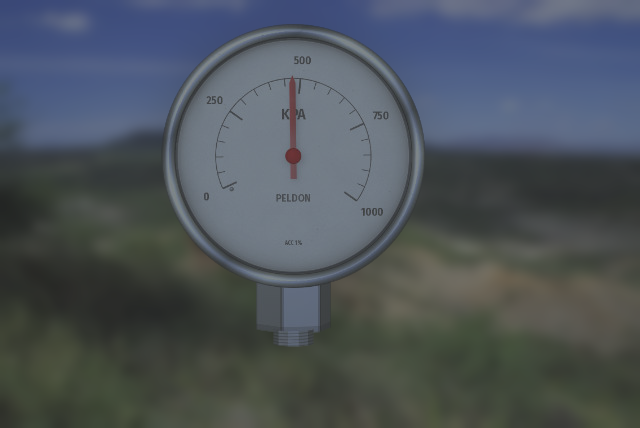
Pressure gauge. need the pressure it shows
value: 475 kPa
